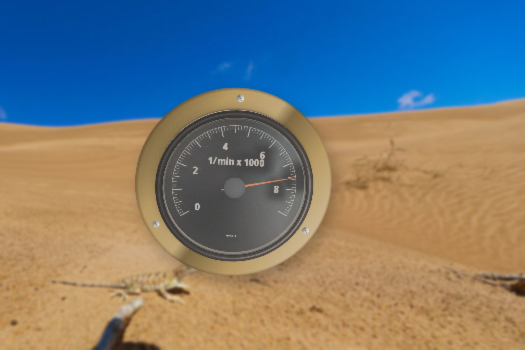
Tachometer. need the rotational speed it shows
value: 7500 rpm
